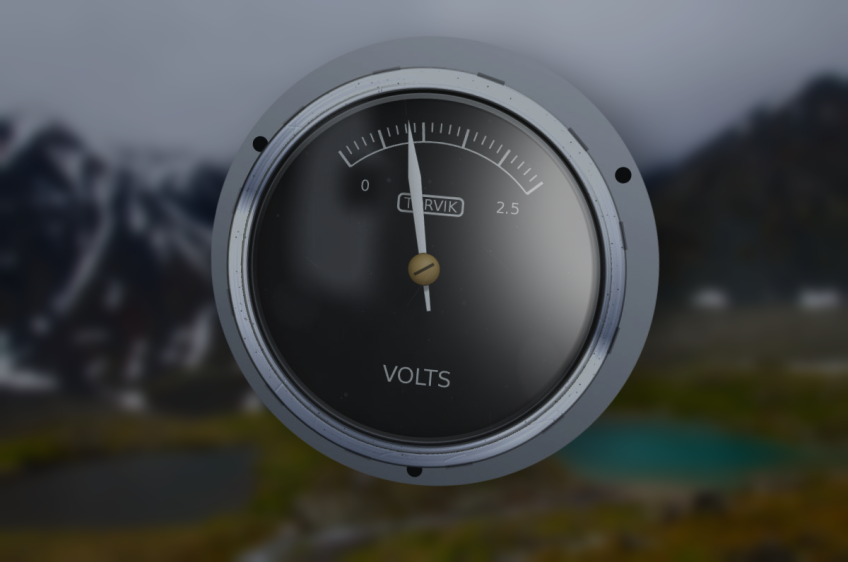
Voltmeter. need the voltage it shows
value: 0.85 V
